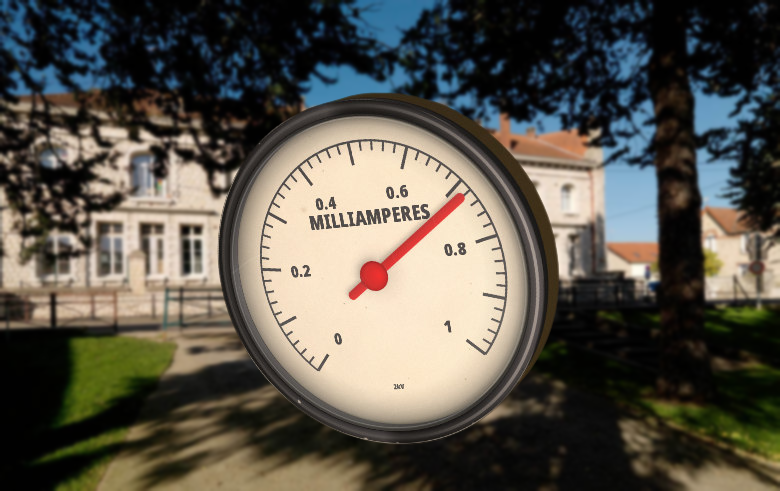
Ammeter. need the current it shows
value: 0.72 mA
